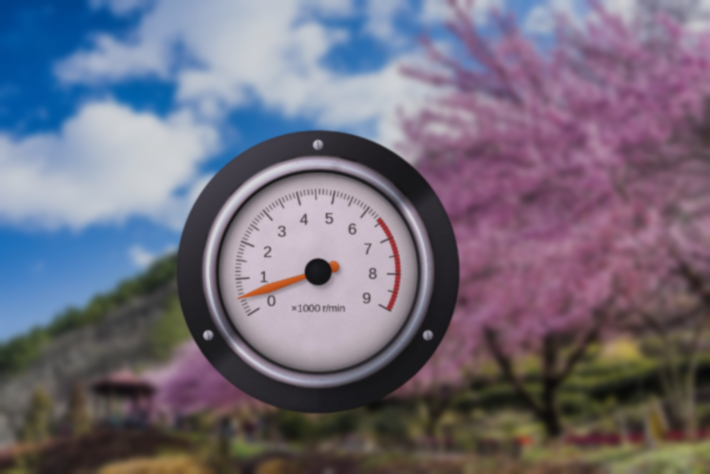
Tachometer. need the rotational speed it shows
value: 500 rpm
